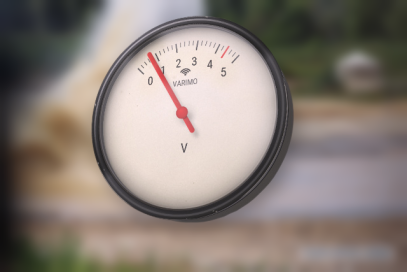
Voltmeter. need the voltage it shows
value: 0.8 V
